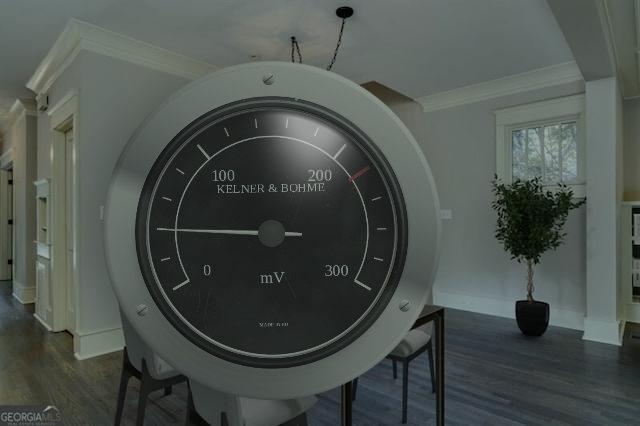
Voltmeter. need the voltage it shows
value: 40 mV
